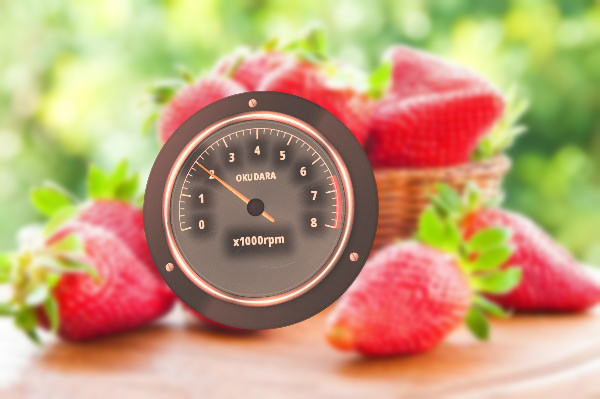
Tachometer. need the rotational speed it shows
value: 2000 rpm
